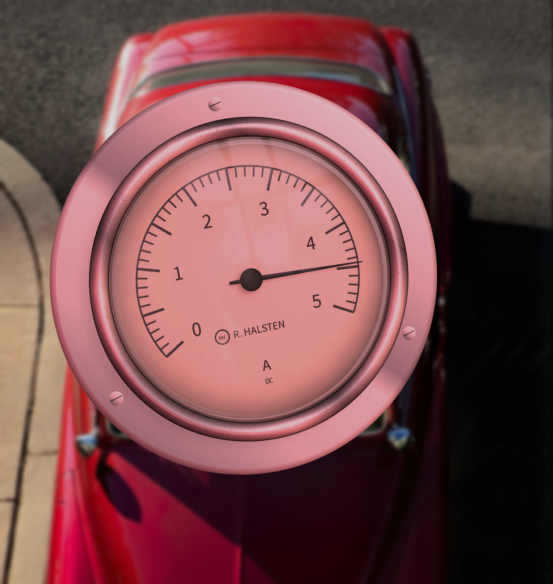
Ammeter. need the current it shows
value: 4.45 A
